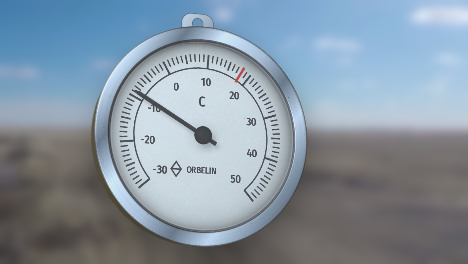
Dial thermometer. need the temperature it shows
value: -9 °C
